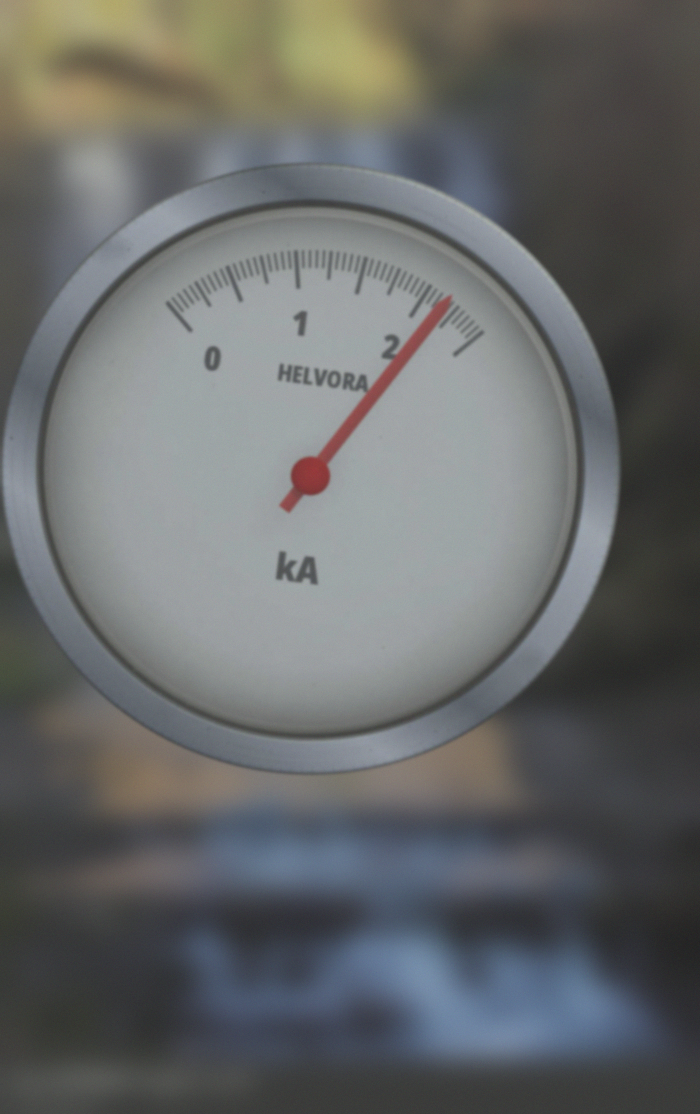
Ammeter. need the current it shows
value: 2.15 kA
